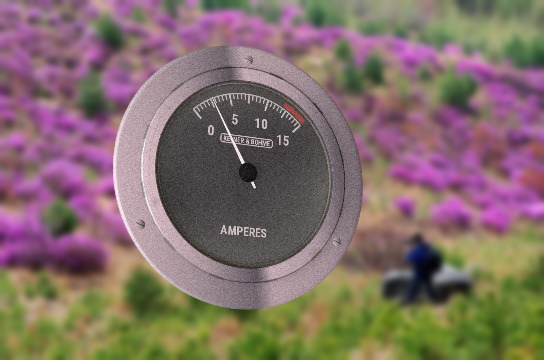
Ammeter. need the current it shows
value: 2.5 A
